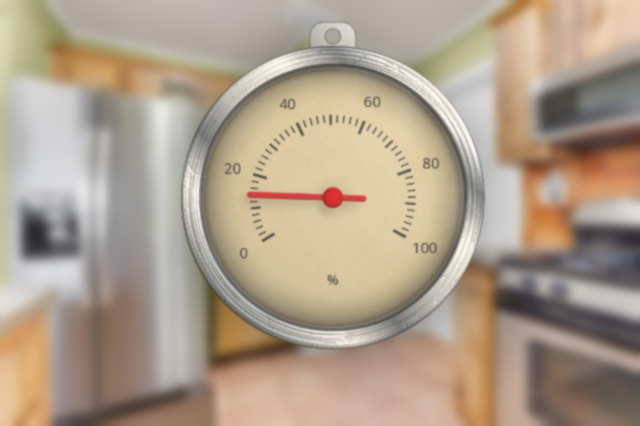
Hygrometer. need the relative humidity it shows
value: 14 %
